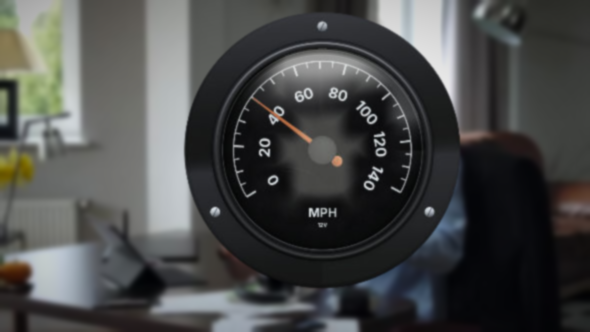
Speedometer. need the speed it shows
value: 40 mph
